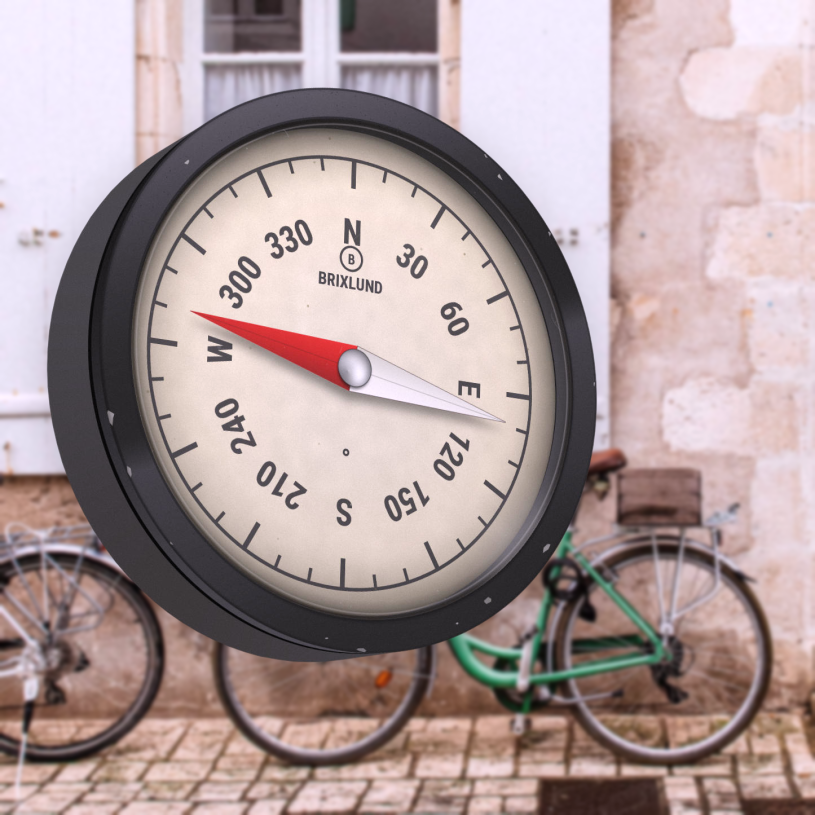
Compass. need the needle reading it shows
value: 280 °
